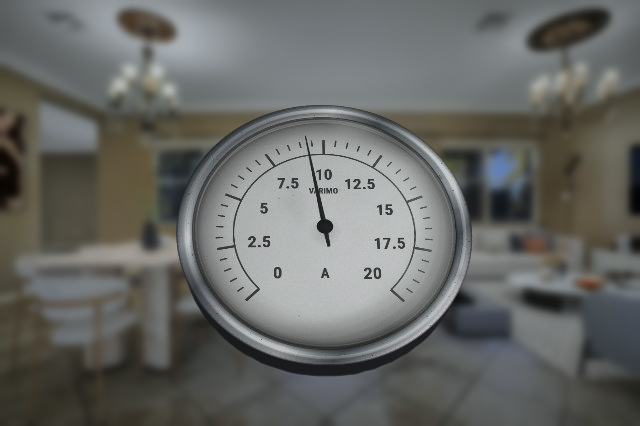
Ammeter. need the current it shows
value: 9.25 A
